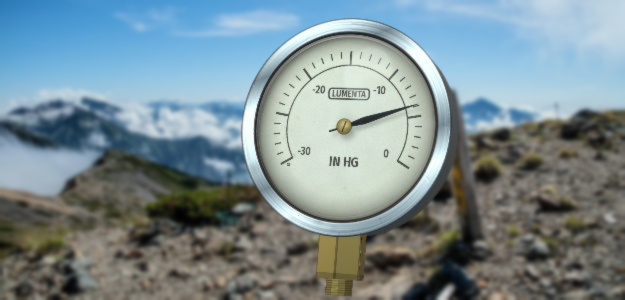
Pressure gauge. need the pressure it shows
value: -6 inHg
